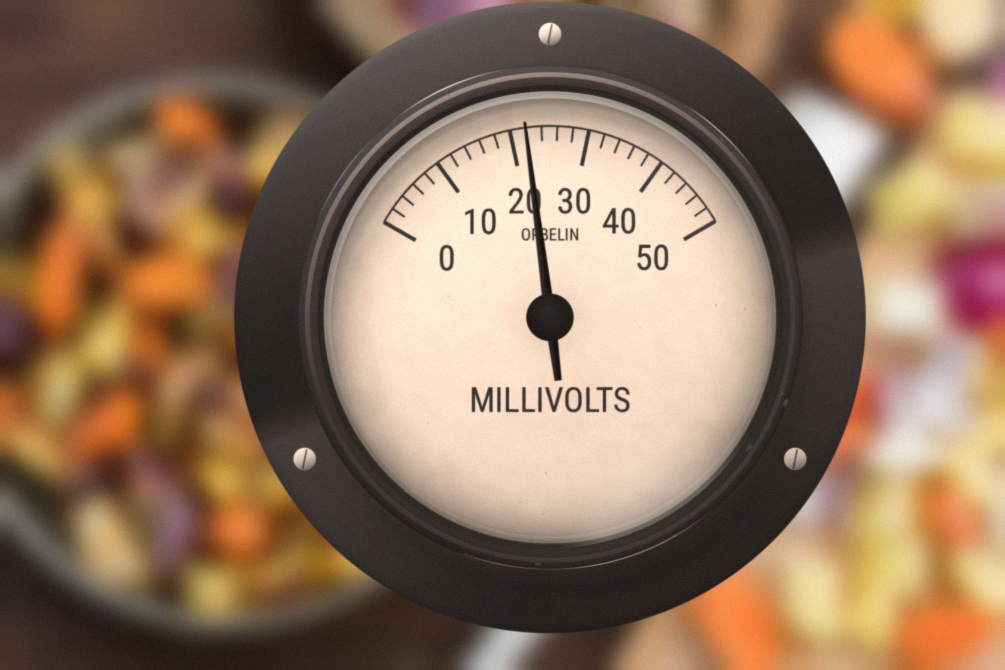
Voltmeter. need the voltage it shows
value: 22 mV
